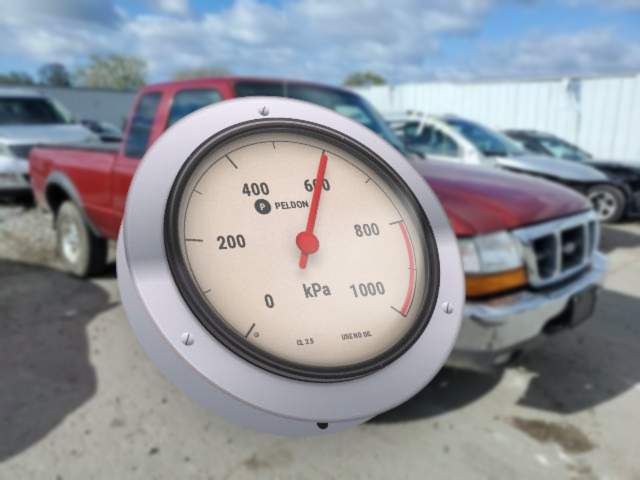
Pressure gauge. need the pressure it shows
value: 600 kPa
